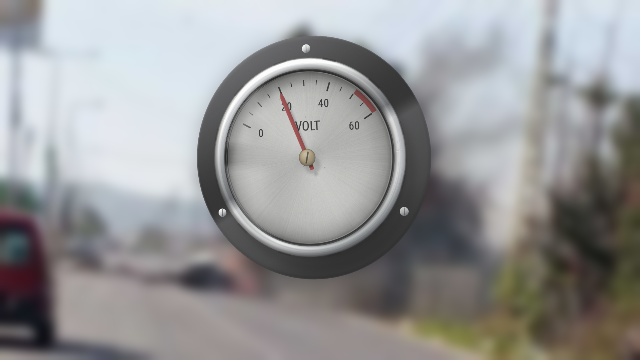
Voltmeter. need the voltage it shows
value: 20 V
